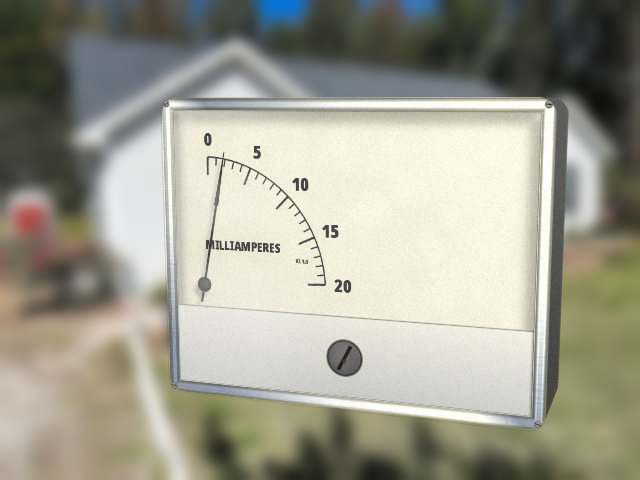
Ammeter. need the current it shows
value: 2 mA
